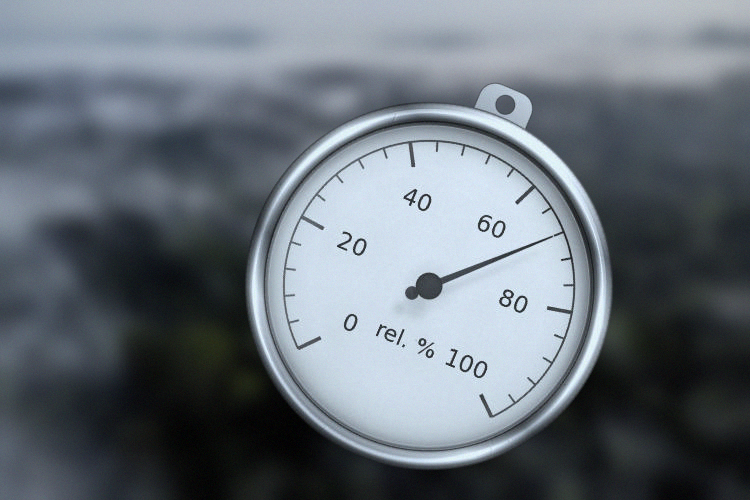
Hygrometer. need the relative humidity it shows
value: 68 %
